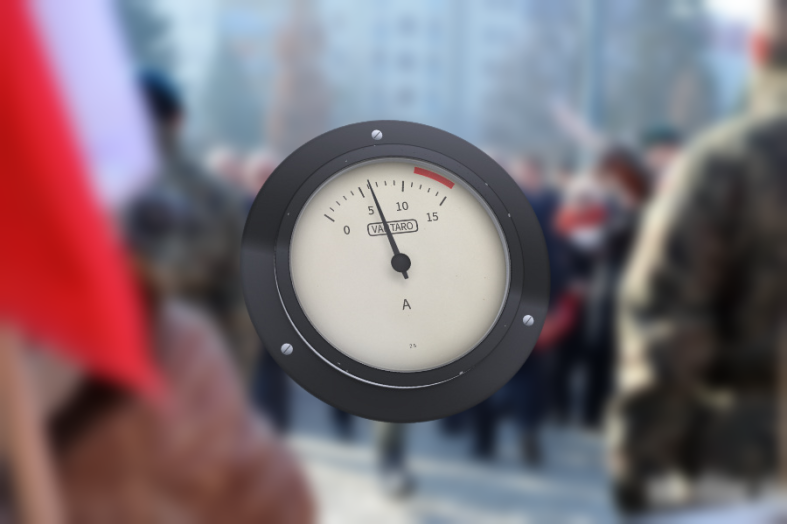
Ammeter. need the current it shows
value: 6 A
